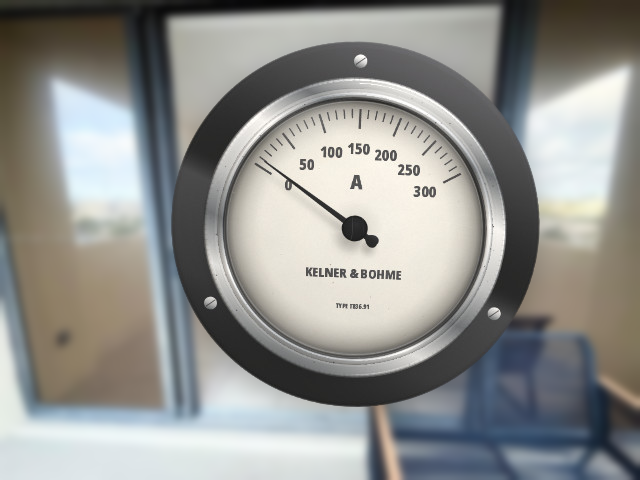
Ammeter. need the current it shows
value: 10 A
